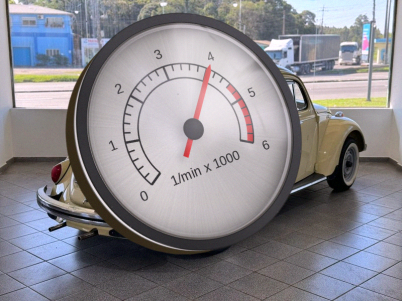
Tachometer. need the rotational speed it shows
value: 4000 rpm
